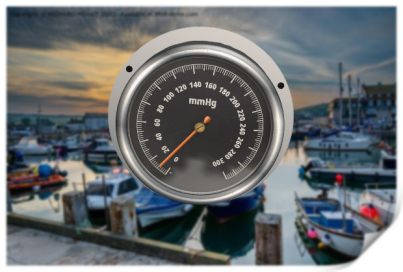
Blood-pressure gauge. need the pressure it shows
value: 10 mmHg
